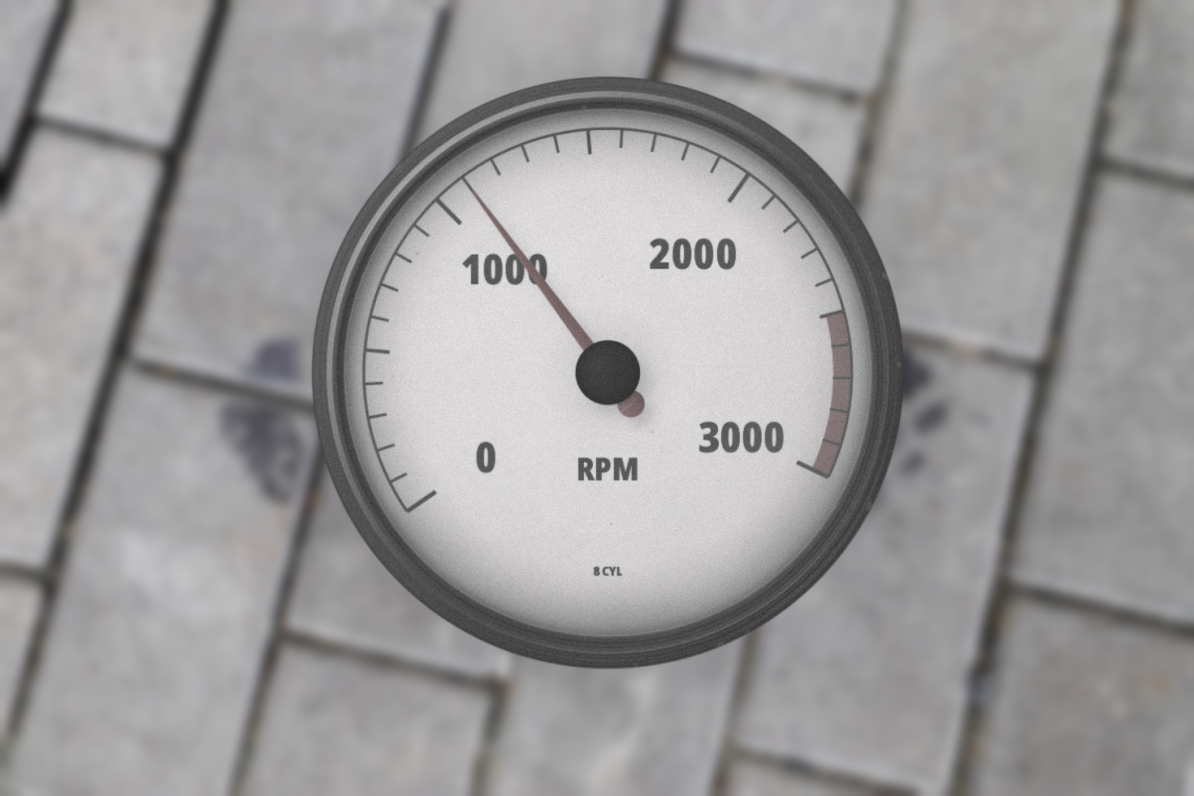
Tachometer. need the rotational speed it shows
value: 1100 rpm
